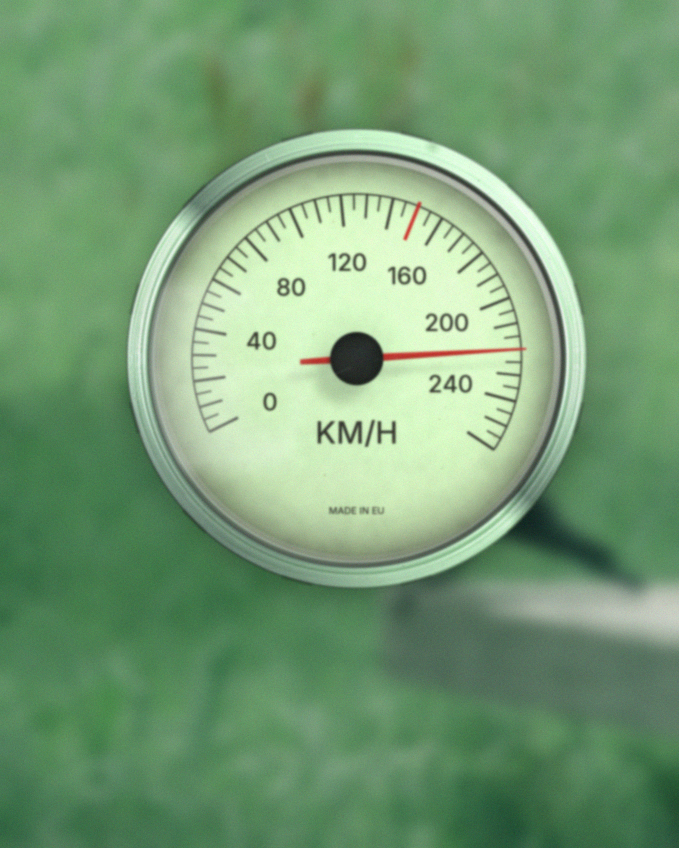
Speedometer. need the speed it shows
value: 220 km/h
